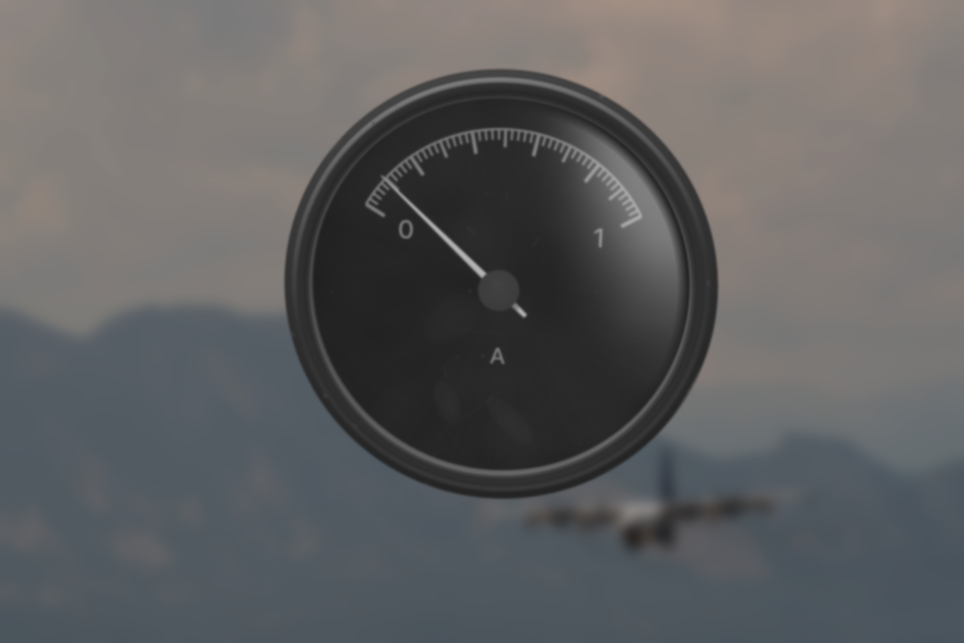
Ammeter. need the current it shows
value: 0.1 A
